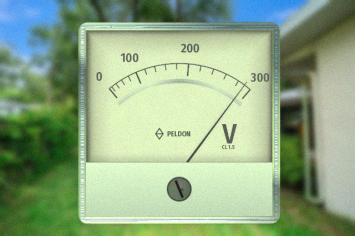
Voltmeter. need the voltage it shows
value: 290 V
